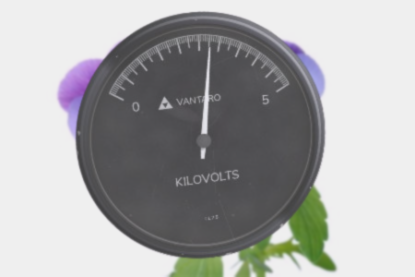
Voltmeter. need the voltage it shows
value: 2.75 kV
